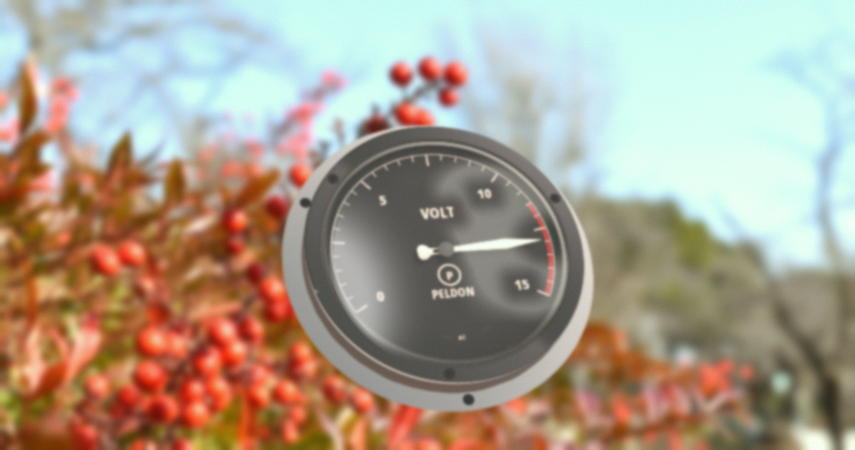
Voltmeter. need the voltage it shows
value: 13 V
